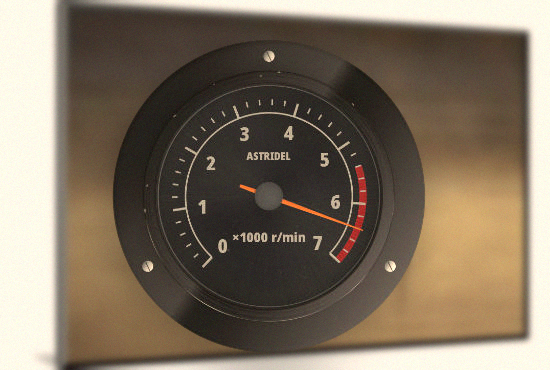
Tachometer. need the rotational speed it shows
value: 6400 rpm
